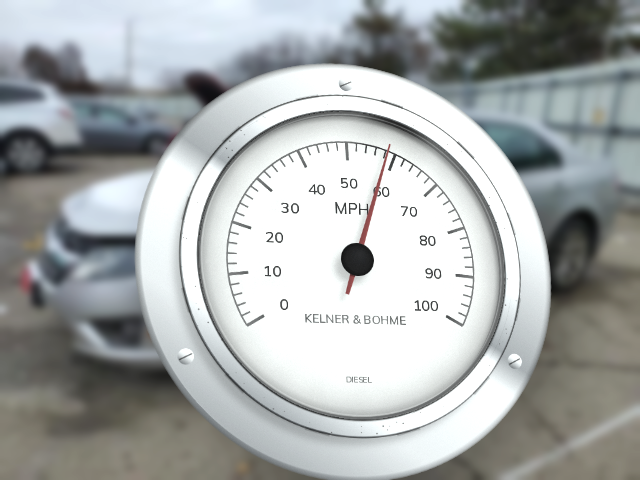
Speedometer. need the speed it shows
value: 58 mph
